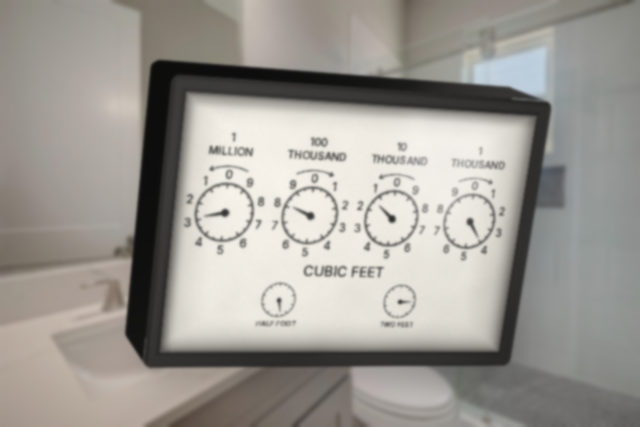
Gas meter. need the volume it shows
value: 281400 ft³
